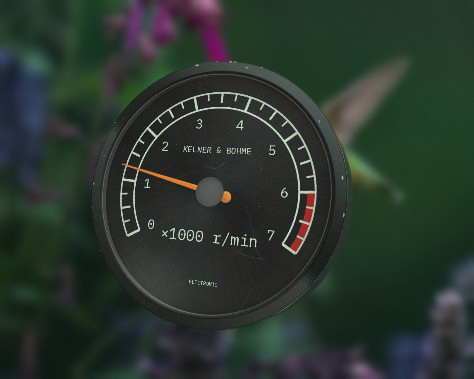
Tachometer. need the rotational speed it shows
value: 1250 rpm
